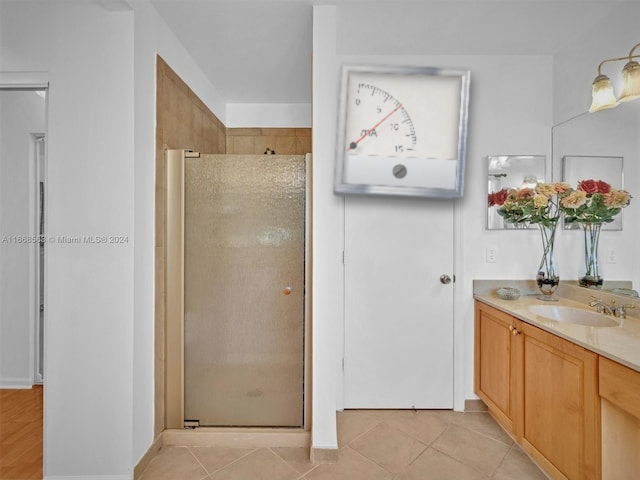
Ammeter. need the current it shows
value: 7.5 mA
